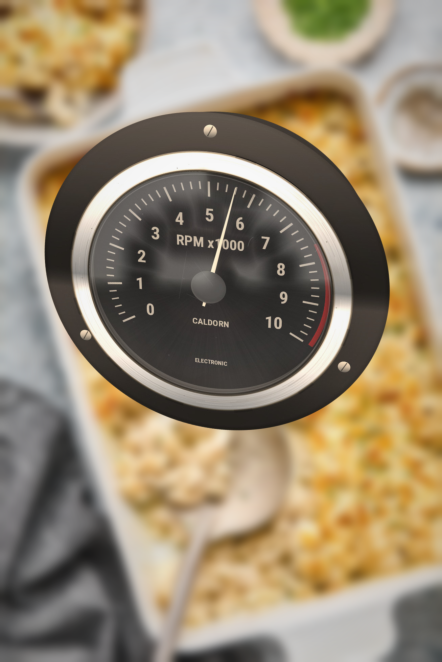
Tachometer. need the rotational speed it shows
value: 5600 rpm
